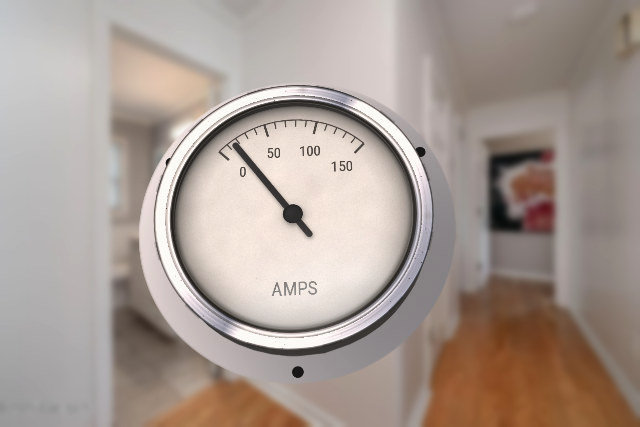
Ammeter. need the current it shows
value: 15 A
